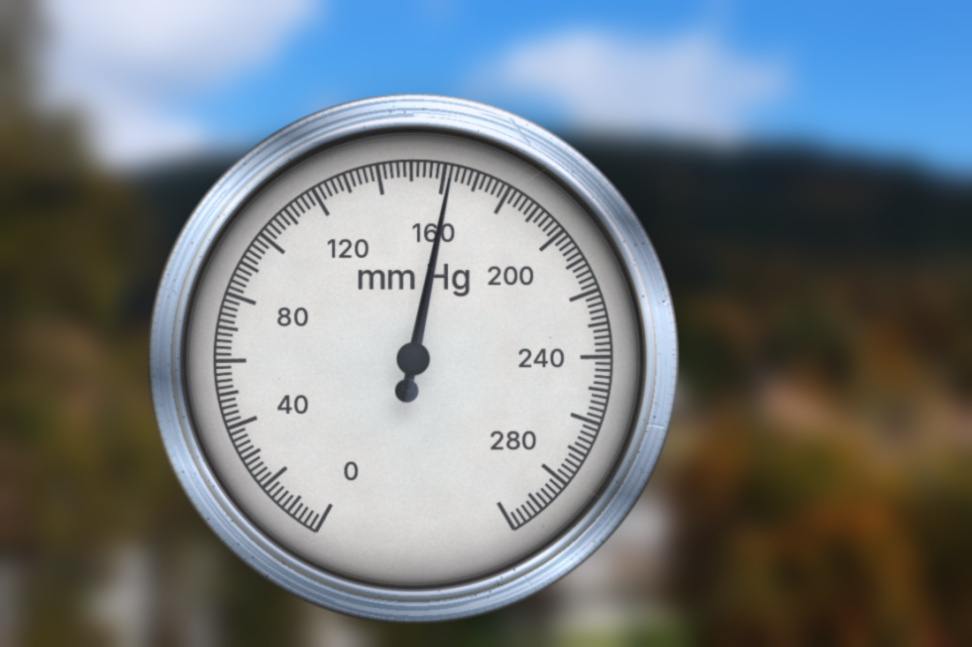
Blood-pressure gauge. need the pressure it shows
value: 162 mmHg
